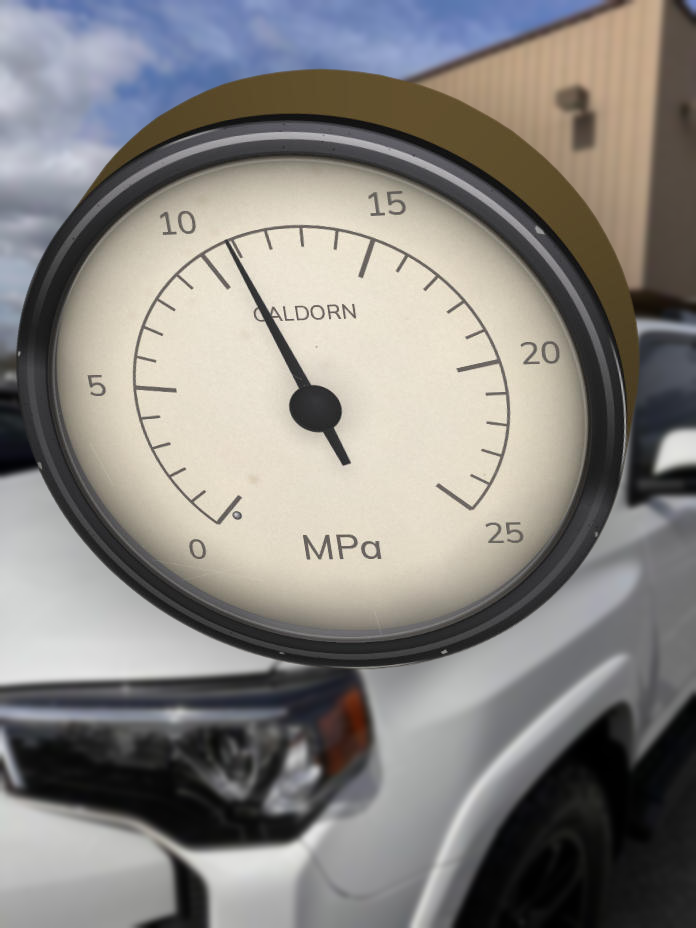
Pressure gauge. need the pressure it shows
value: 11 MPa
